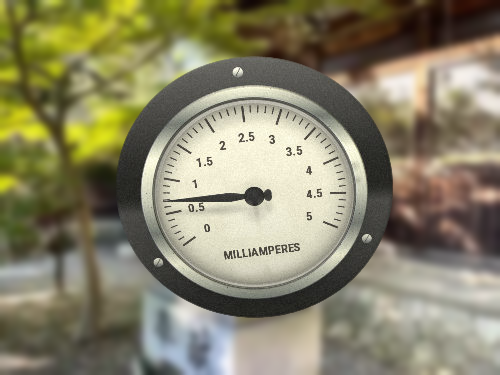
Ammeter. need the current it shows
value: 0.7 mA
